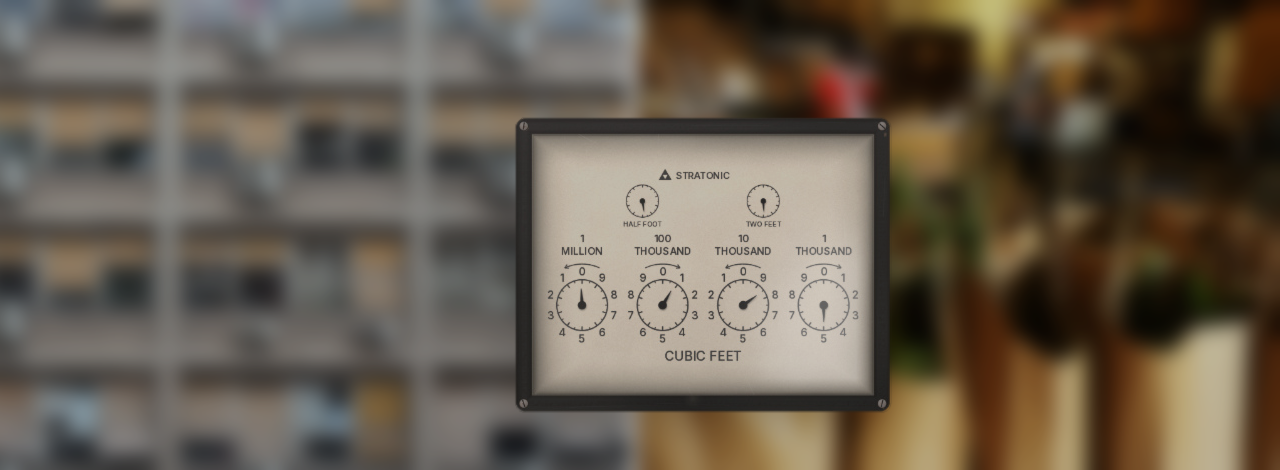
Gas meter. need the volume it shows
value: 8500 ft³
